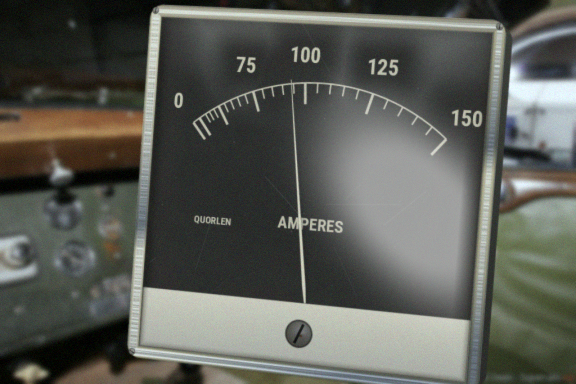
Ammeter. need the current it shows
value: 95 A
